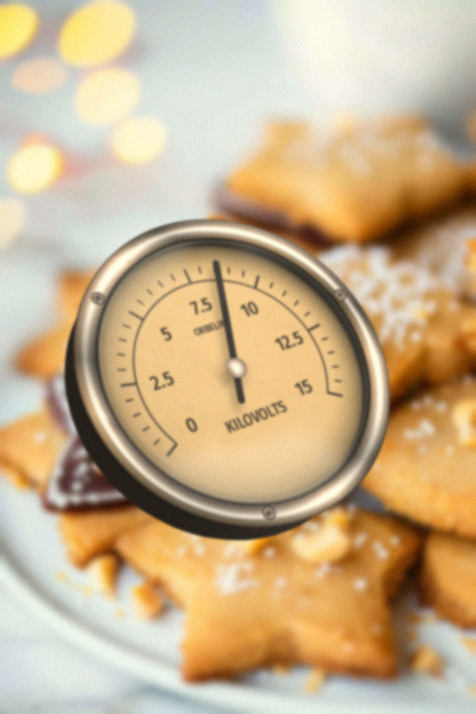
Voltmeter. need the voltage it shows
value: 8.5 kV
